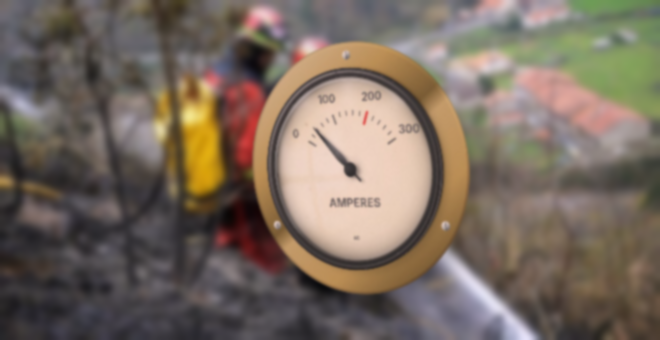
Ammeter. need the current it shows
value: 40 A
